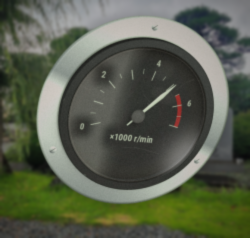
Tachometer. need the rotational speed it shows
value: 5000 rpm
